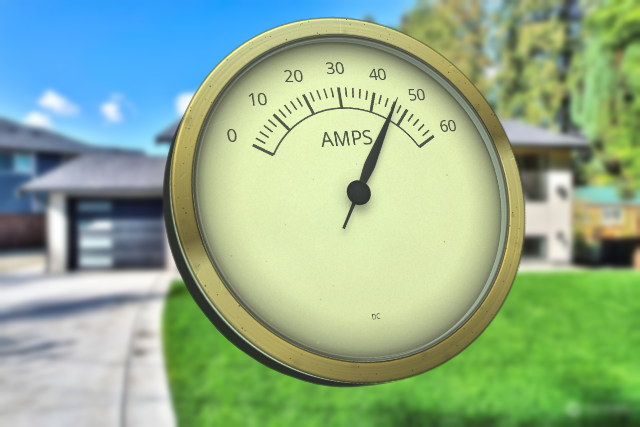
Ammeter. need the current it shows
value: 46 A
